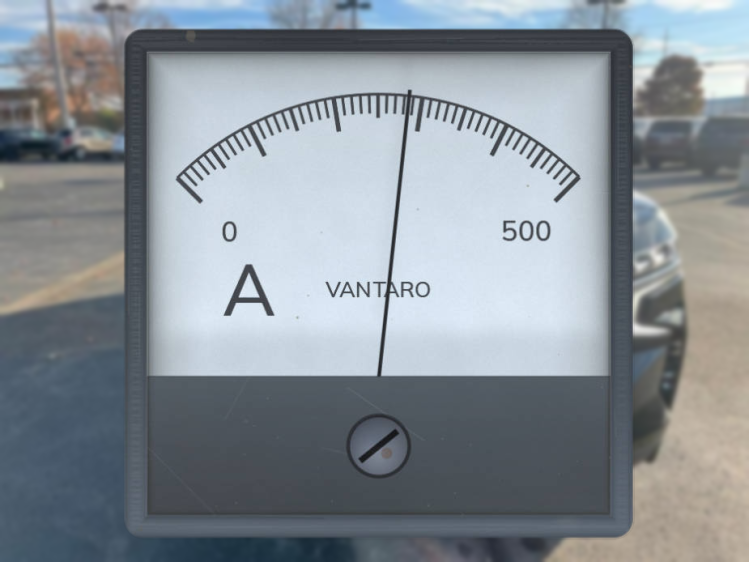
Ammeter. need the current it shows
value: 285 A
